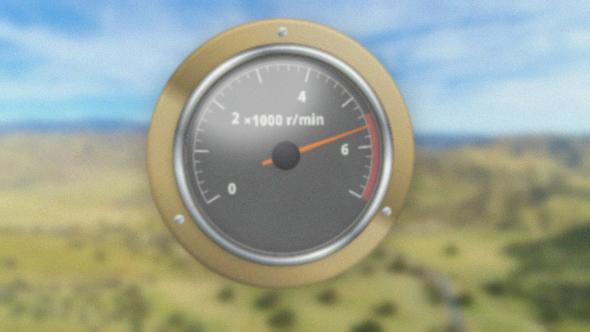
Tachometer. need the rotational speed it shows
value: 5600 rpm
